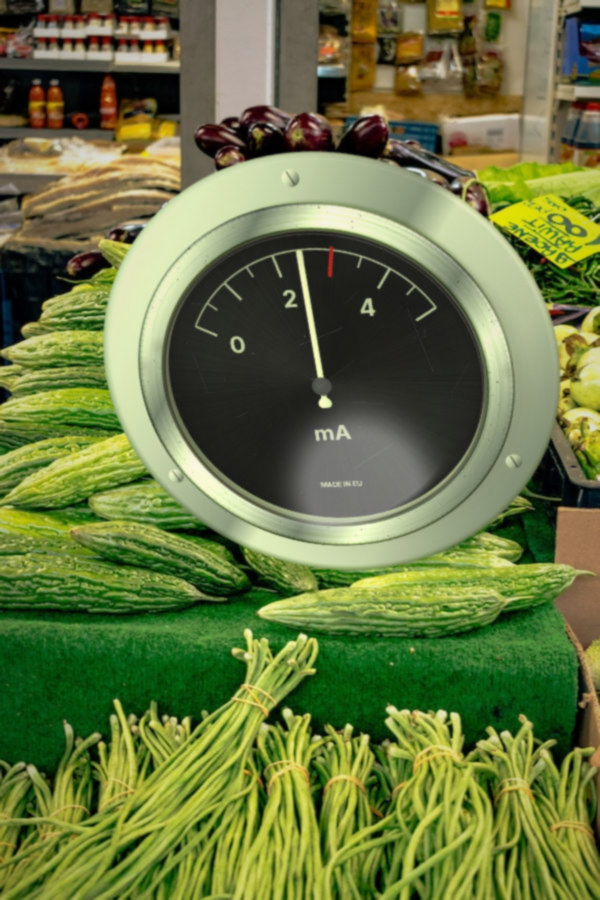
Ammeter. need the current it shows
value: 2.5 mA
